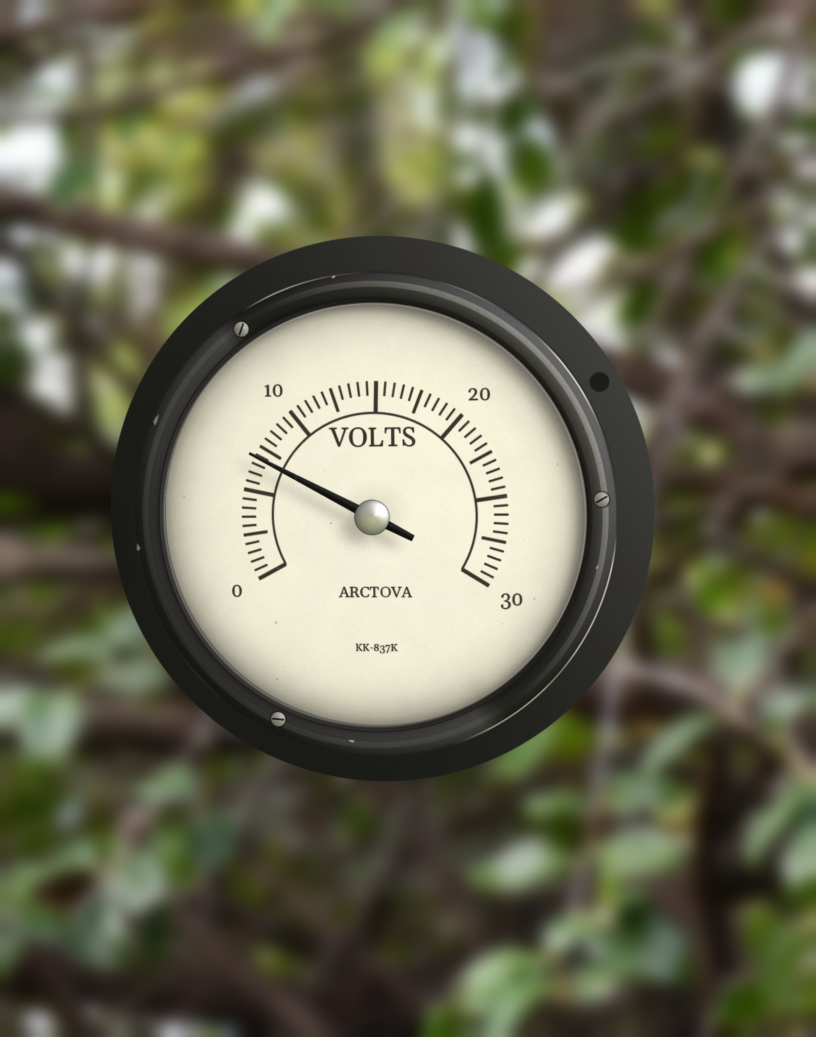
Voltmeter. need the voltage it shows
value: 7 V
